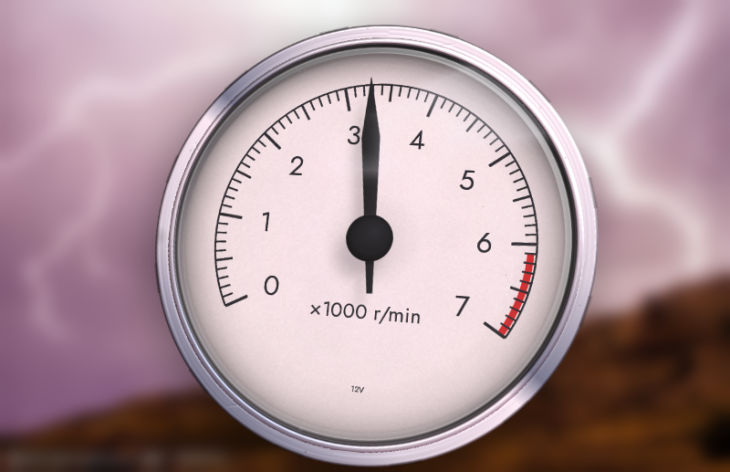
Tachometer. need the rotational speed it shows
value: 3300 rpm
